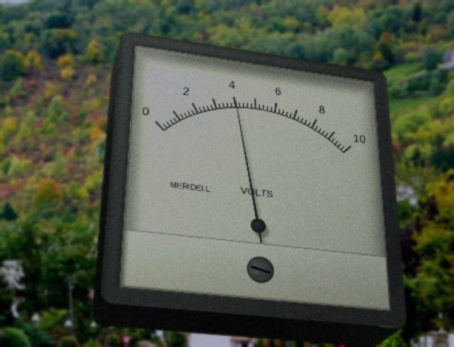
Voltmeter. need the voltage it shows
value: 4 V
